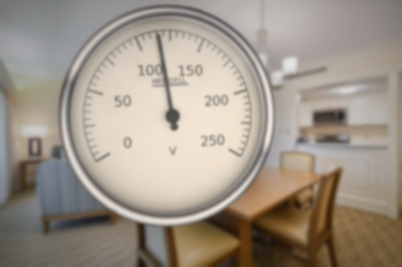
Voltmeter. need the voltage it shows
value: 115 V
